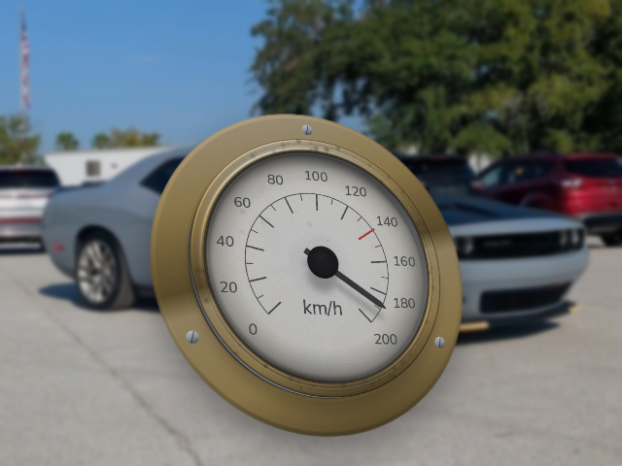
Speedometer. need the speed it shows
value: 190 km/h
